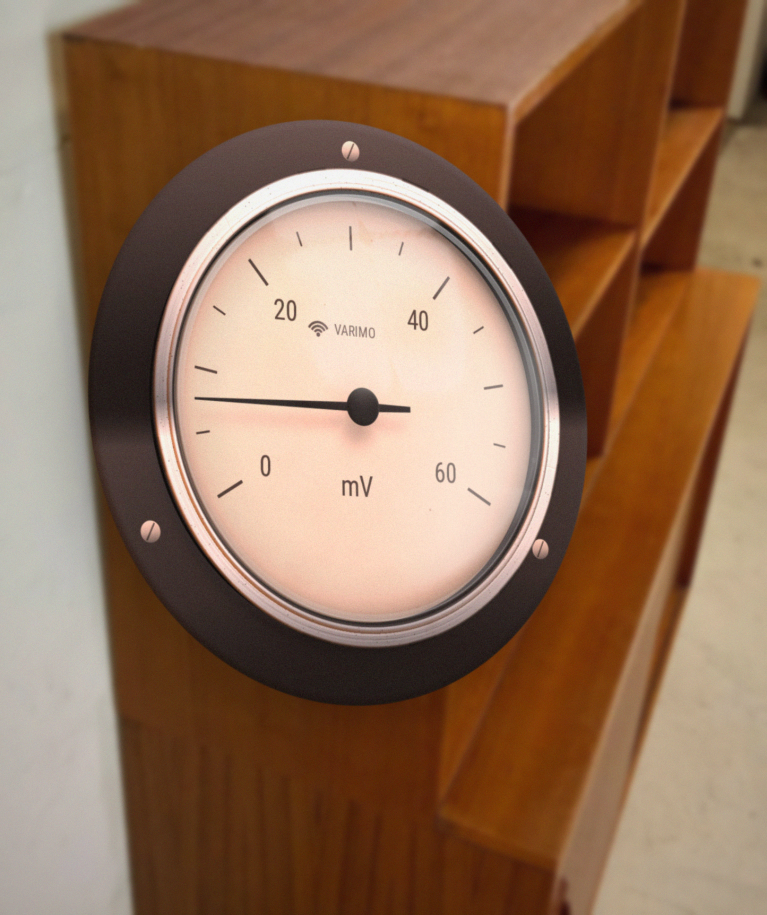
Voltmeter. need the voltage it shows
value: 7.5 mV
